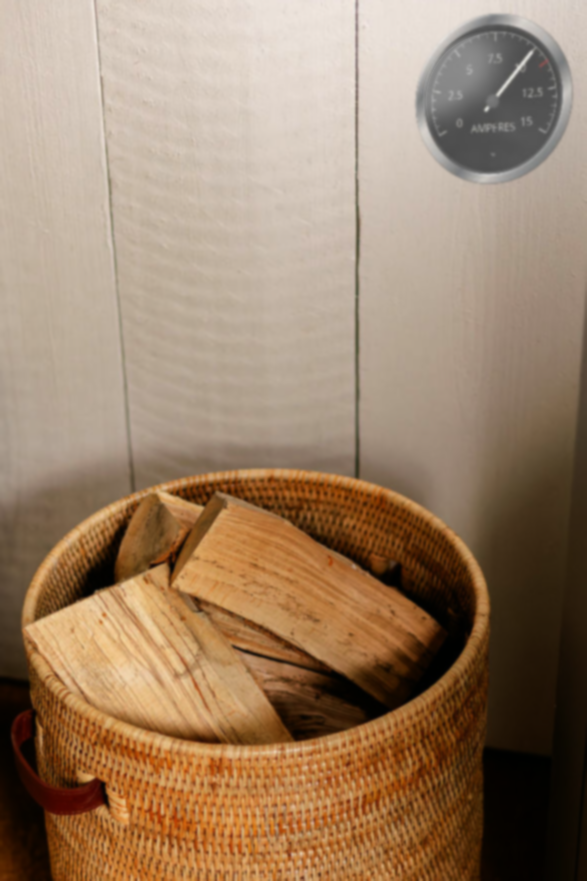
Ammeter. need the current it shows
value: 10 A
